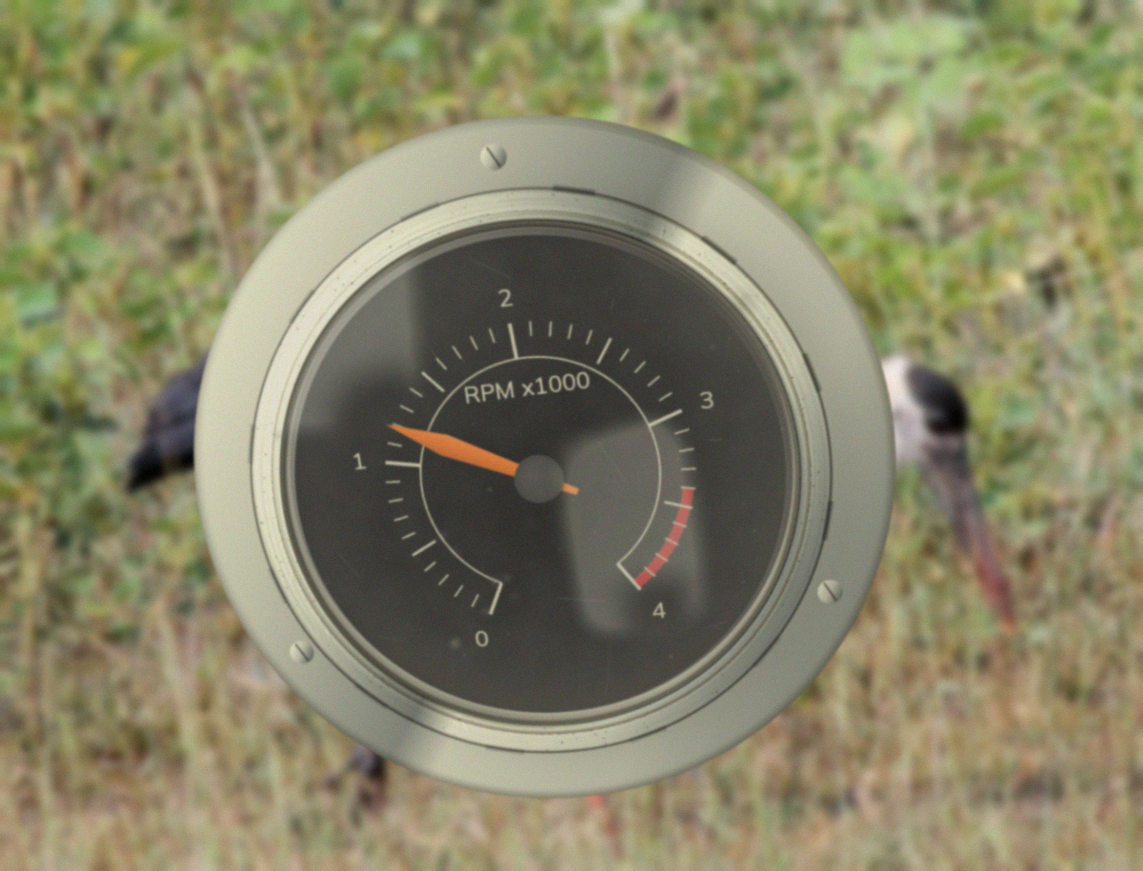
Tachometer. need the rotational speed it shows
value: 1200 rpm
